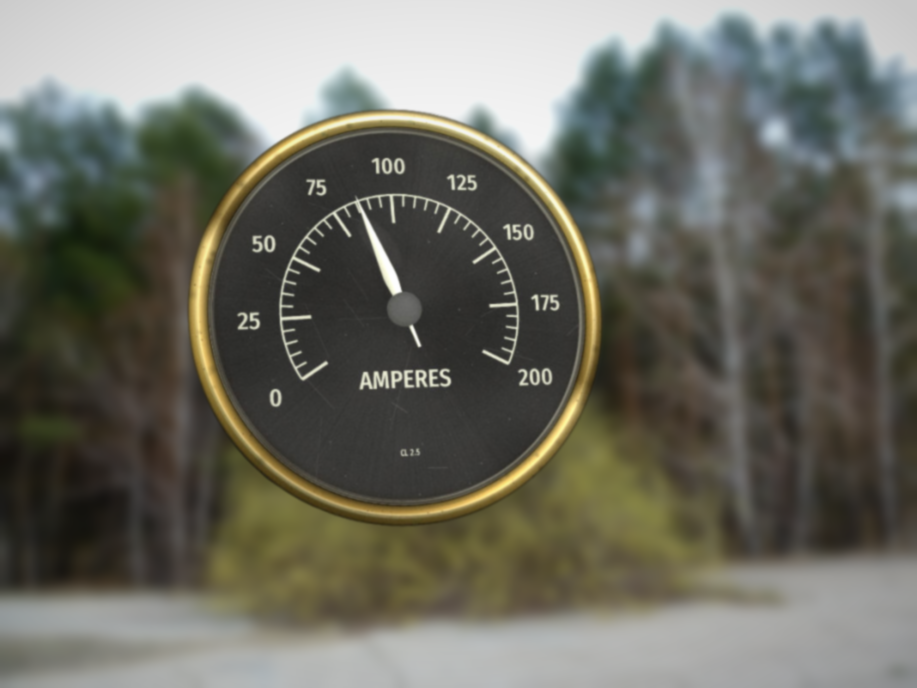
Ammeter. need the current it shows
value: 85 A
